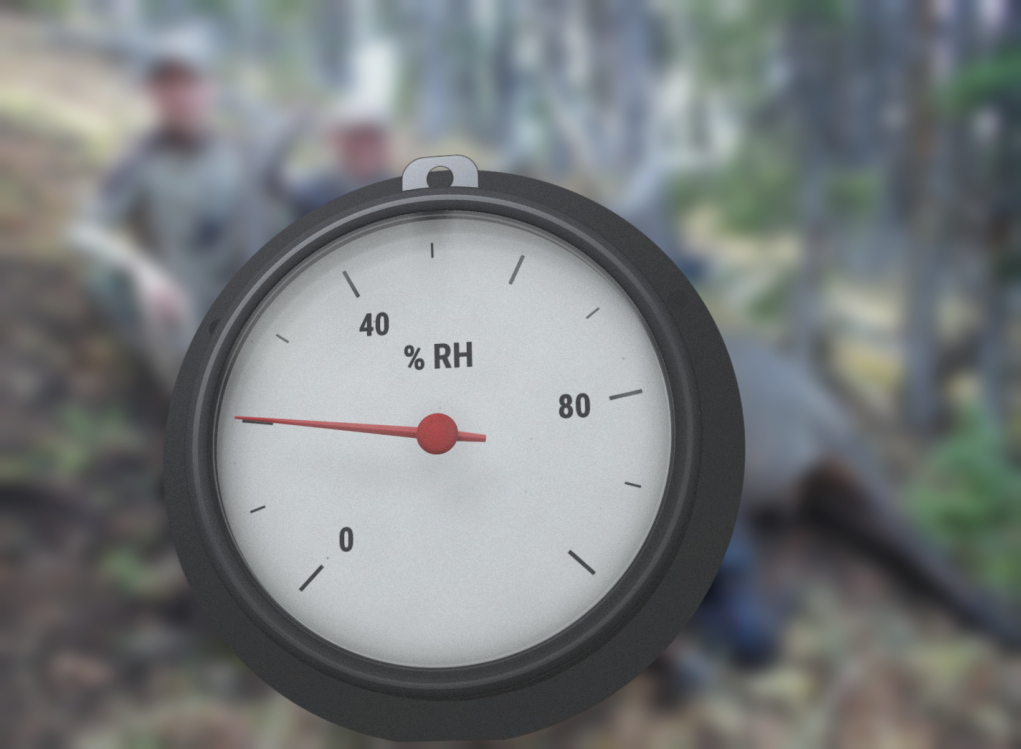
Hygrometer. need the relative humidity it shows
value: 20 %
